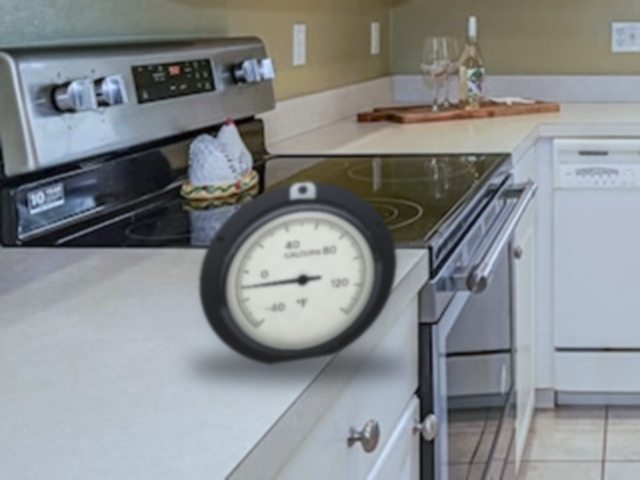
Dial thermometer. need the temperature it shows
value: -10 °F
